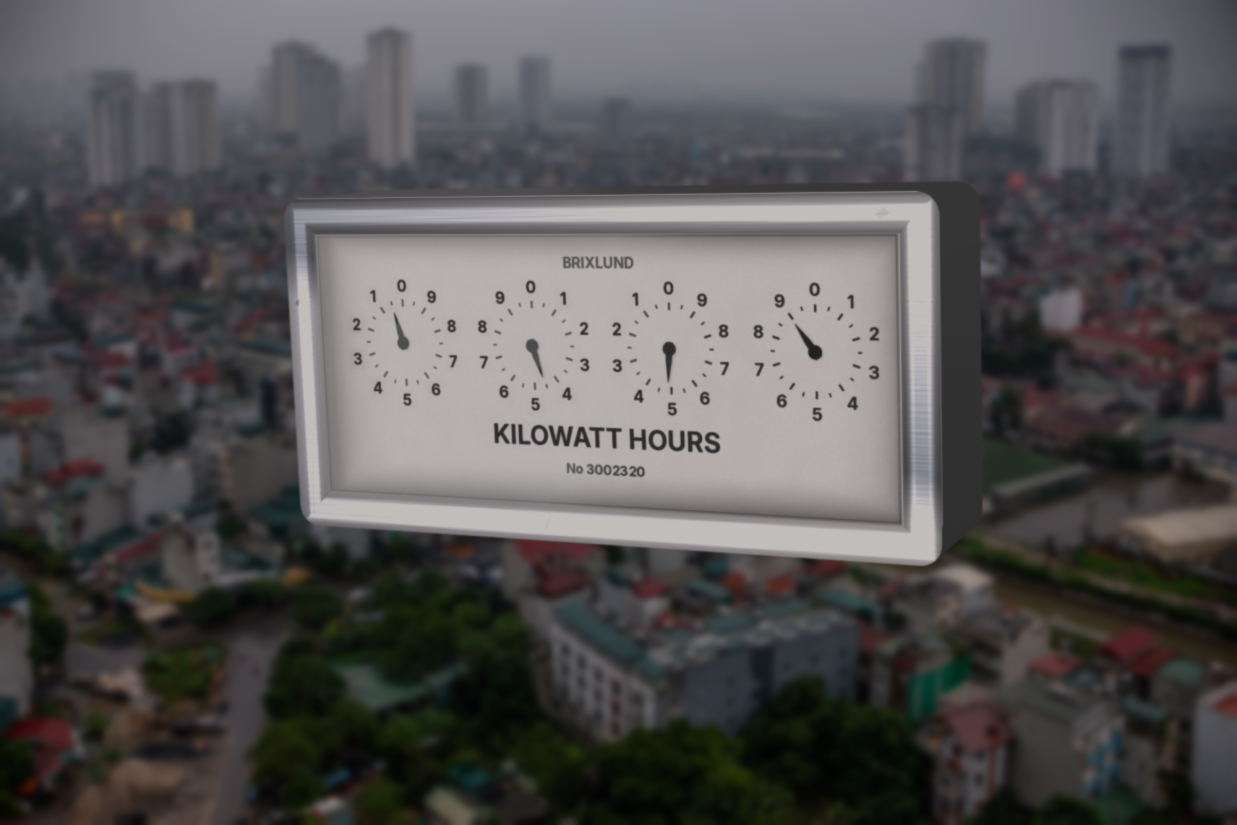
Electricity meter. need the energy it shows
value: 449 kWh
